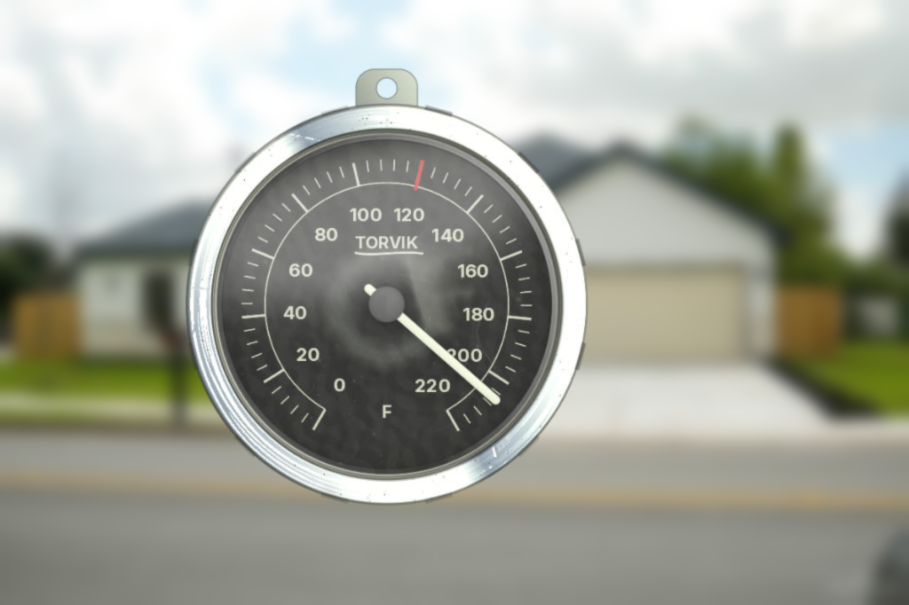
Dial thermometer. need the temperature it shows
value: 206 °F
